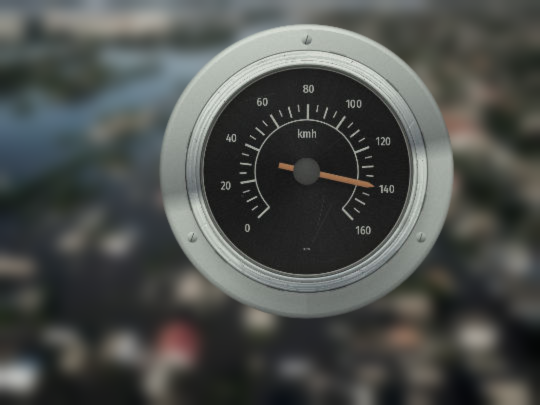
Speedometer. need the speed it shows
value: 140 km/h
